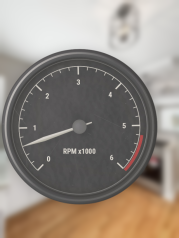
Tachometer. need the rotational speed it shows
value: 600 rpm
